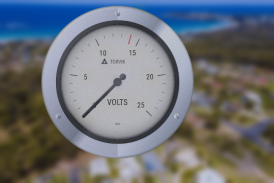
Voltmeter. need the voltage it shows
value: 0 V
